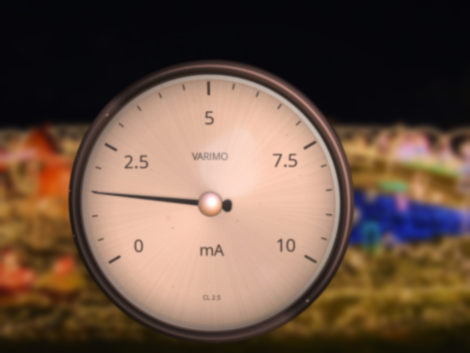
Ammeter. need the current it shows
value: 1.5 mA
